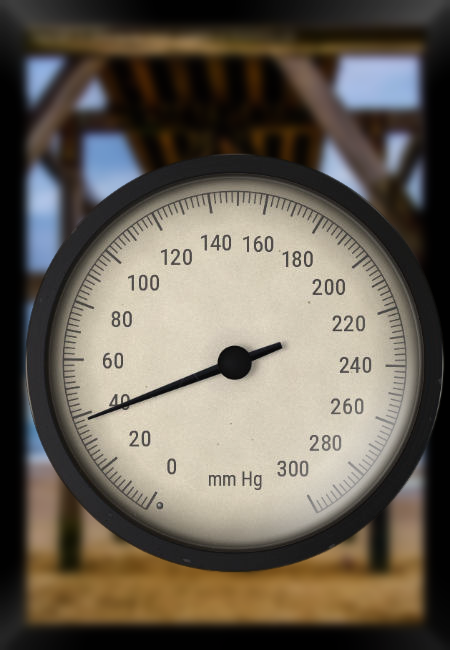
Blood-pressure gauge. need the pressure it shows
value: 38 mmHg
